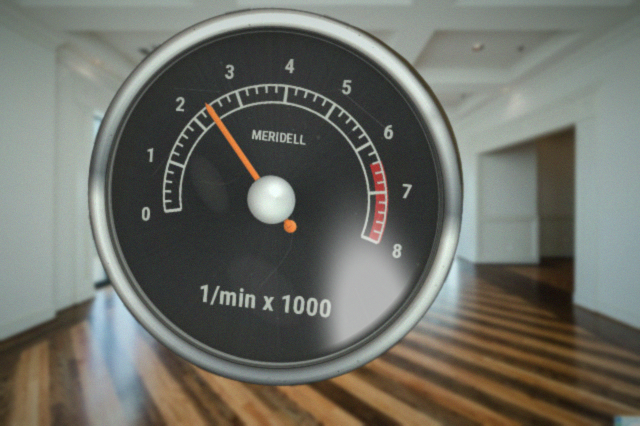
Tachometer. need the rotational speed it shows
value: 2400 rpm
